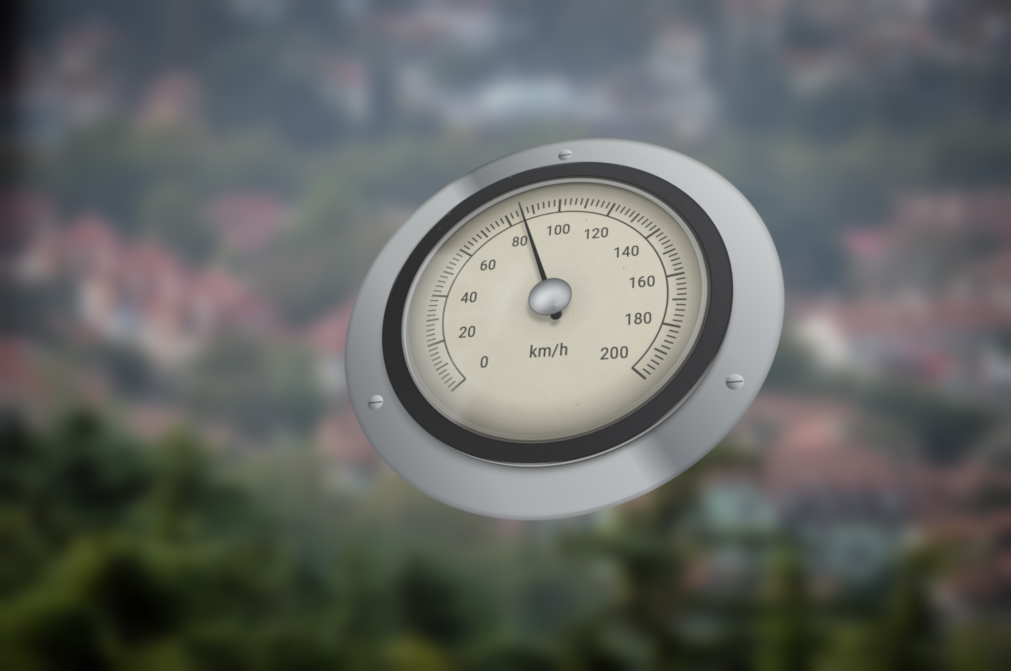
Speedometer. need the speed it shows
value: 86 km/h
